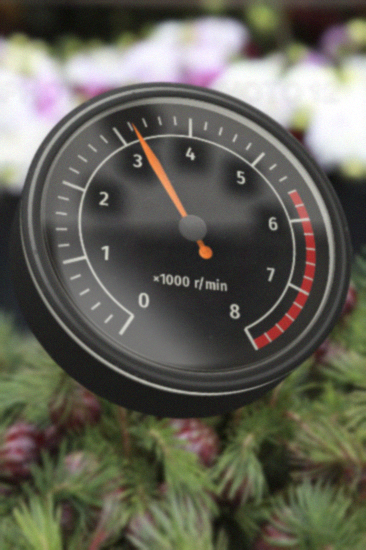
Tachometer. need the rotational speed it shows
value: 3200 rpm
